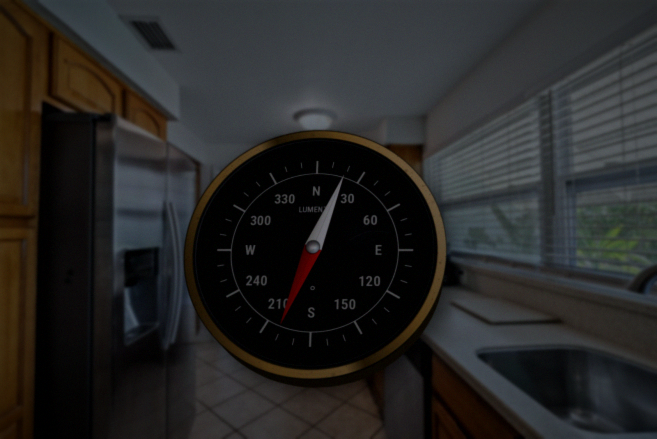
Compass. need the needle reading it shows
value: 200 °
